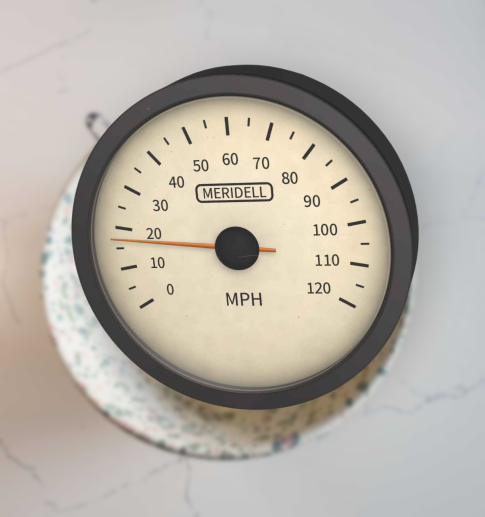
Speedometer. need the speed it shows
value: 17.5 mph
